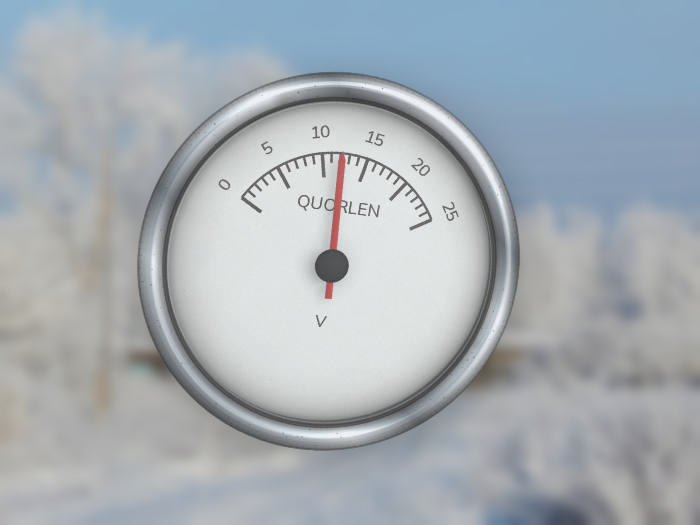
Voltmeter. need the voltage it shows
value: 12 V
